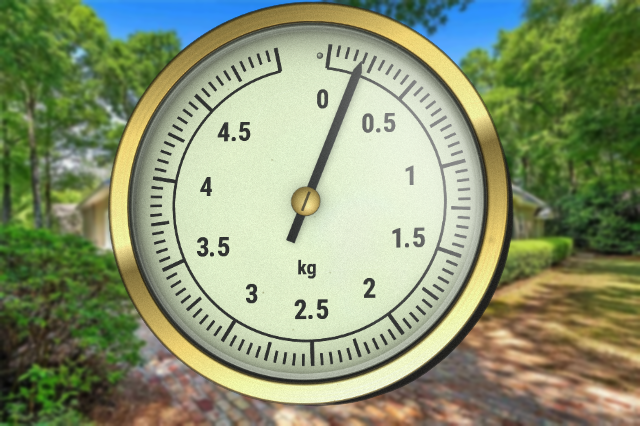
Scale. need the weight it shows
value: 0.2 kg
